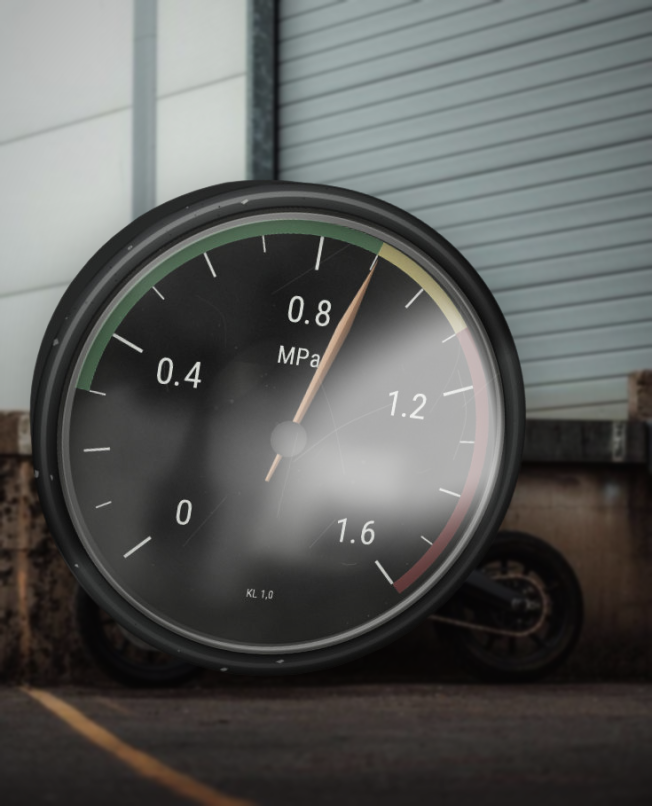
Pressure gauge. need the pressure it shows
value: 0.9 MPa
